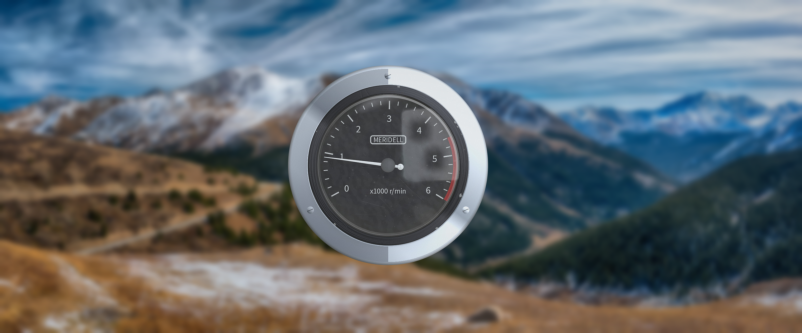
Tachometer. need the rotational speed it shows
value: 900 rpm
